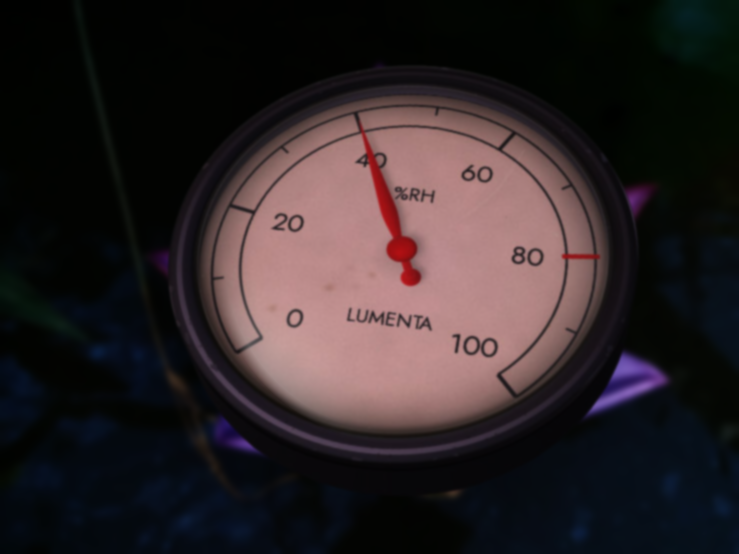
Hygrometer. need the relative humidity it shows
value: 40 %
